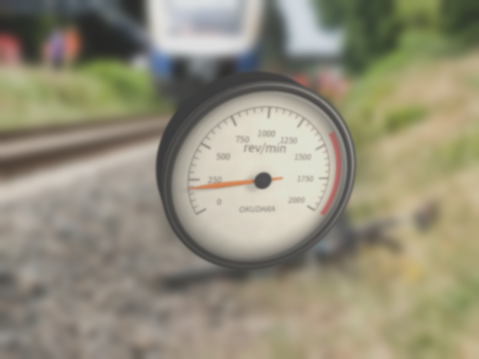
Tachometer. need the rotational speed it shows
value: 200 rpm
